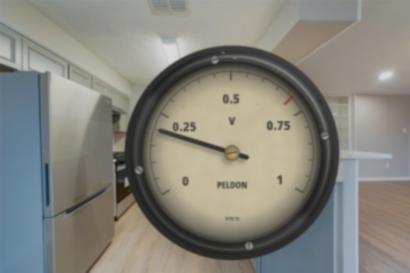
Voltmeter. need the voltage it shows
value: 0.2 V
